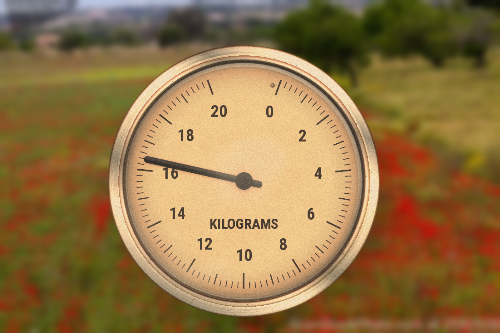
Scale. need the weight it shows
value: 16.4 kg
